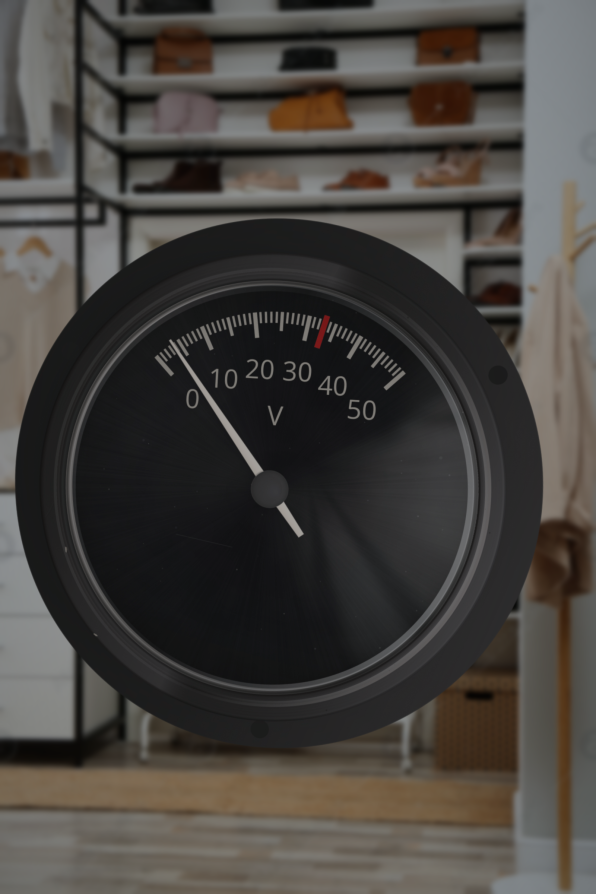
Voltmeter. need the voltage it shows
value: 4 V
